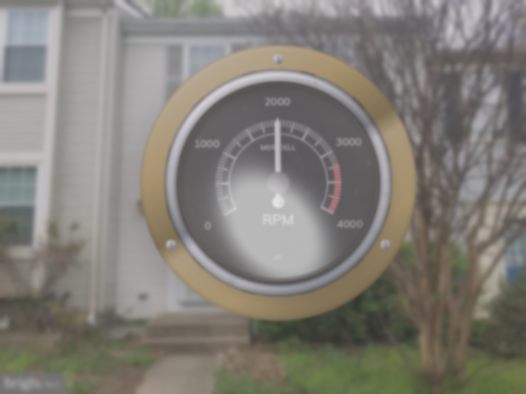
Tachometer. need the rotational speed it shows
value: 2000 rpm
